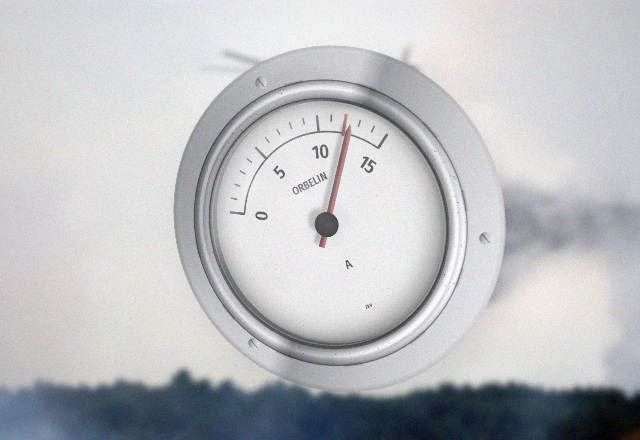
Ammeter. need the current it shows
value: 12.5 A
